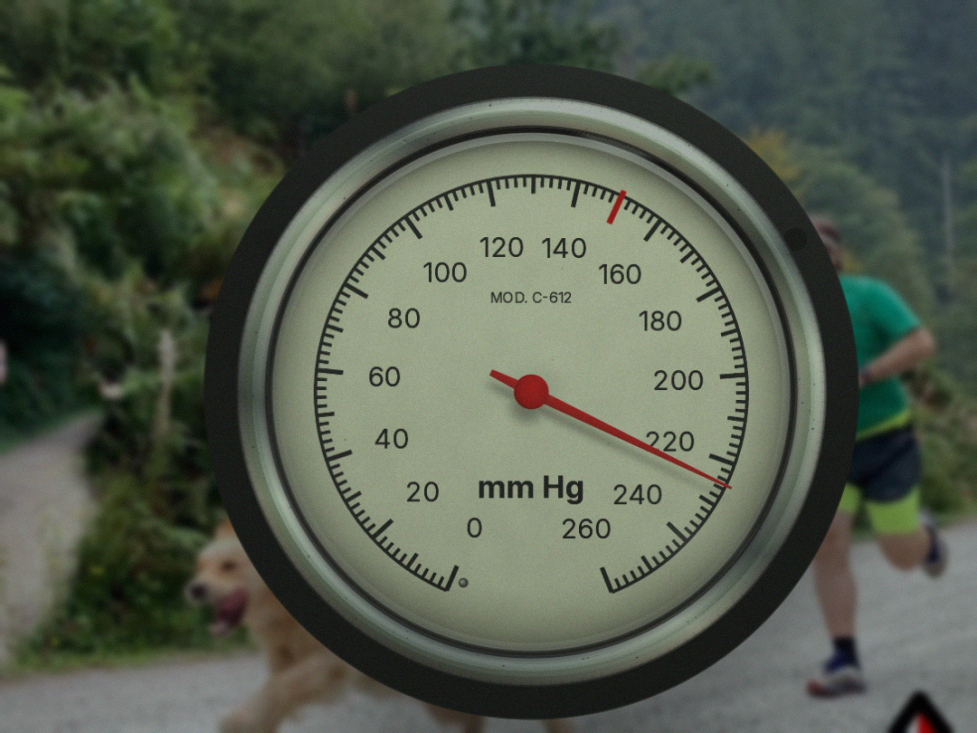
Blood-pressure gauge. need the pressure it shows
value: 225 mmHg
